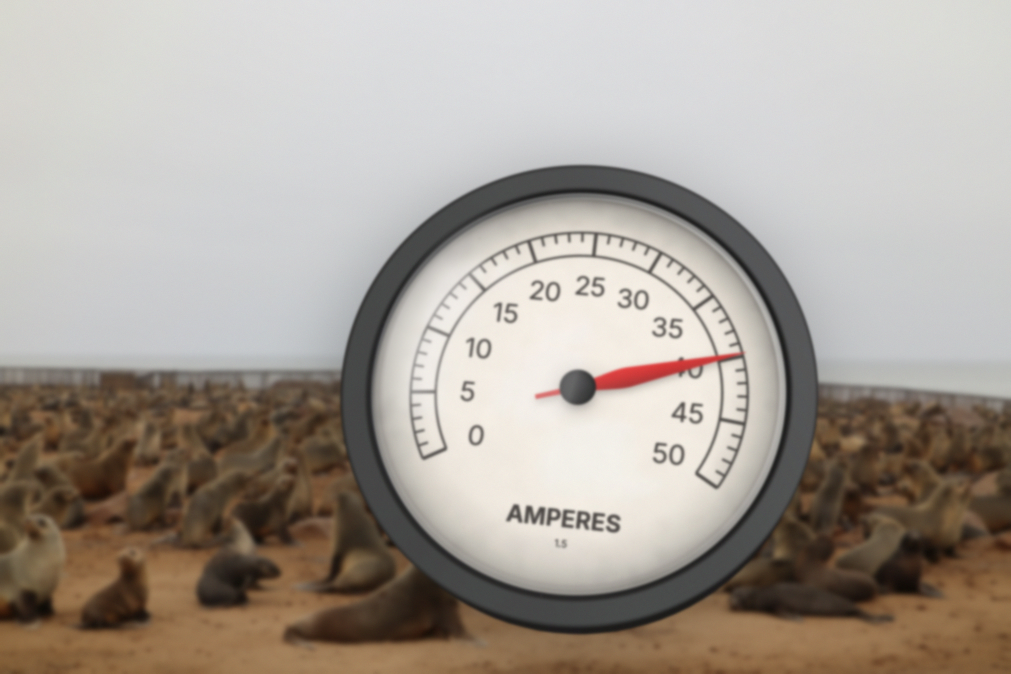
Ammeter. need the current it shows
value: 40 A
